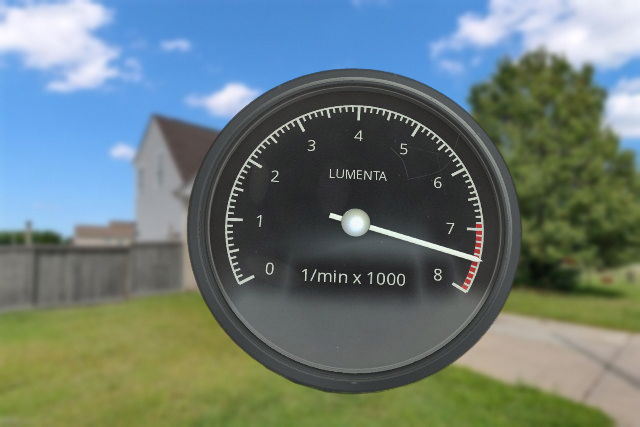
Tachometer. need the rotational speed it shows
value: 7500 rpm
